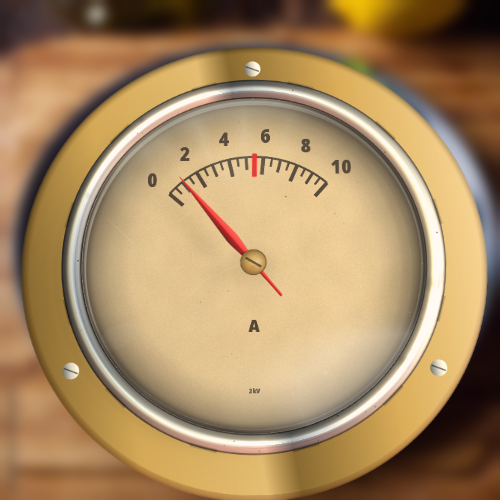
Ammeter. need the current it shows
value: 1 A
